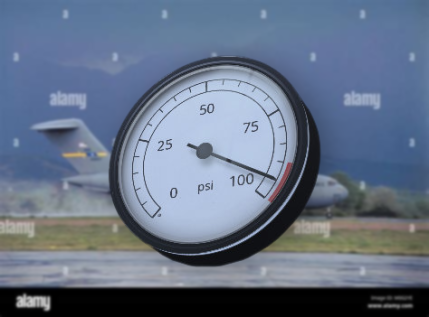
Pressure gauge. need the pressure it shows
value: 95 psi
